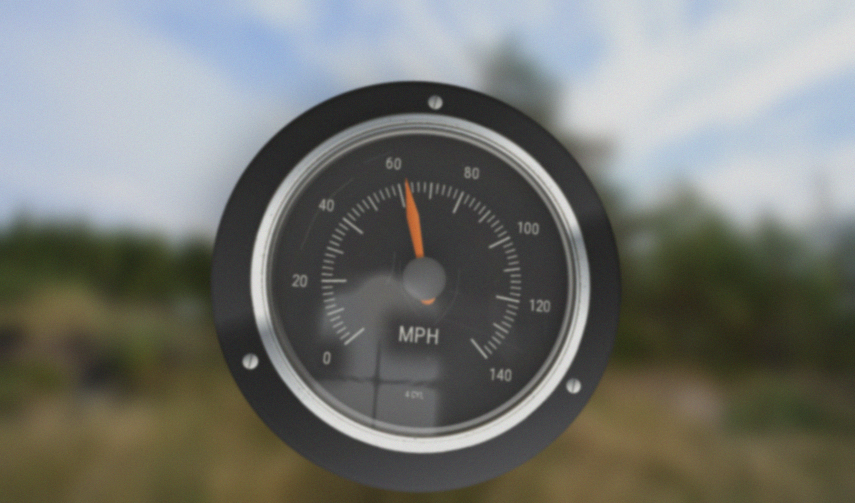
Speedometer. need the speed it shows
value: 62 mph
